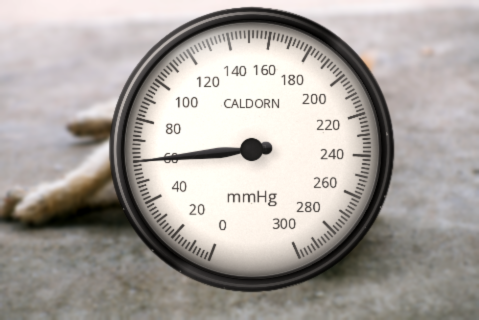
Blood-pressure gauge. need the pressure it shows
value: 60 mmHg
